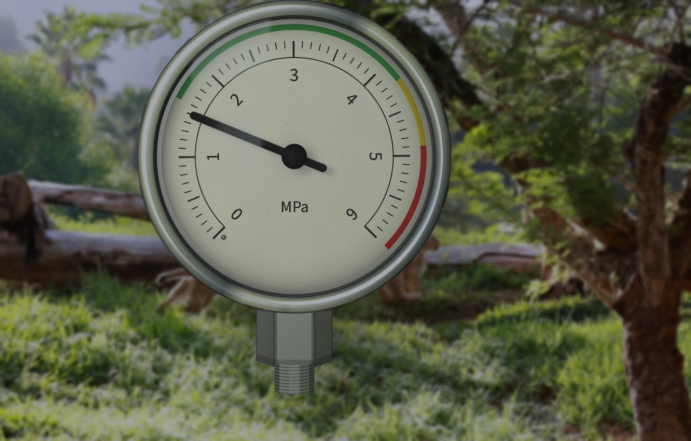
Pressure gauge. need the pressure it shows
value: 1.5 MPa
